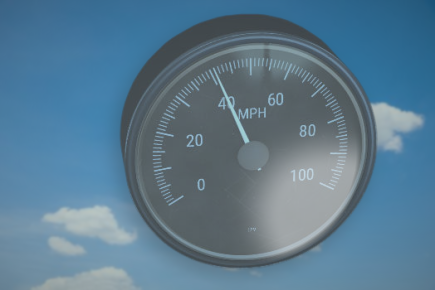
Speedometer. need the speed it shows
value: 41 mph
